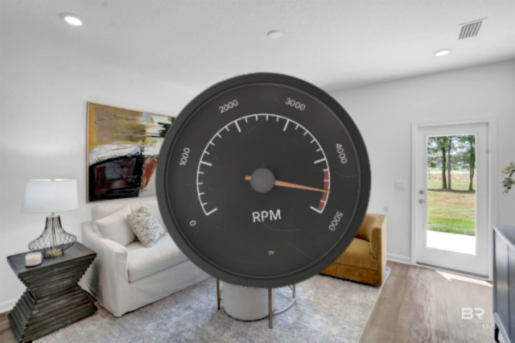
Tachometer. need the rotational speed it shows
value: 4600 rpm
